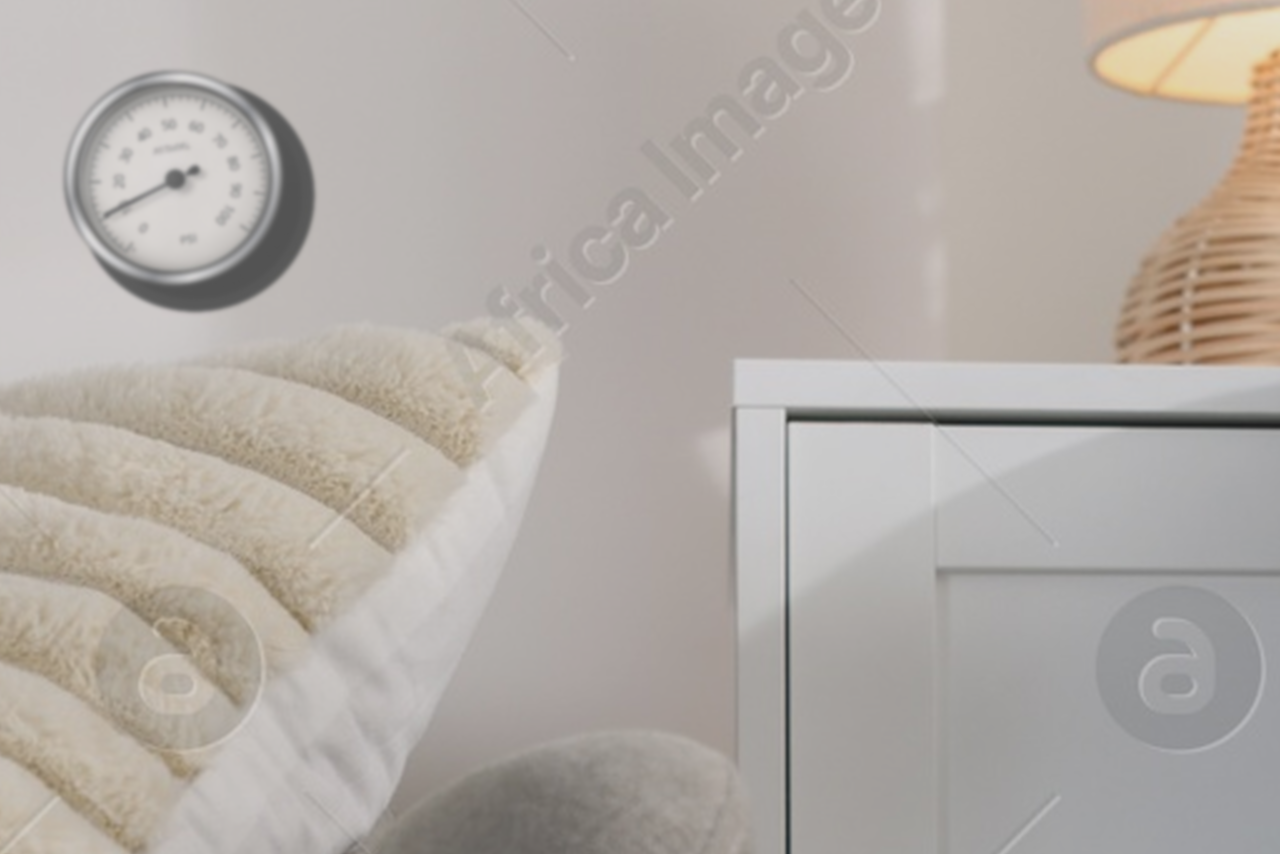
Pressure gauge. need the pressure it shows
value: 10 psi
